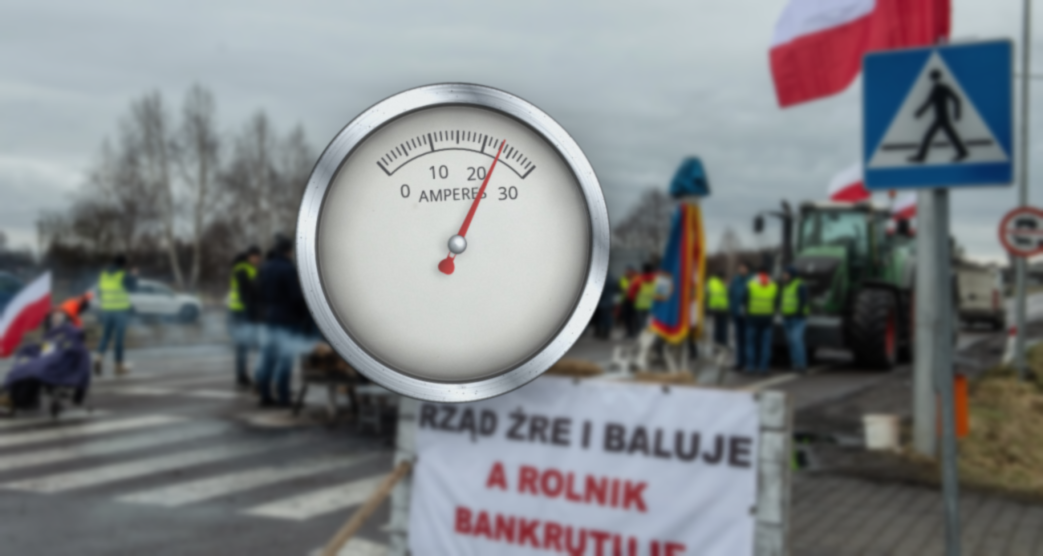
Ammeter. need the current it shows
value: 23 A
